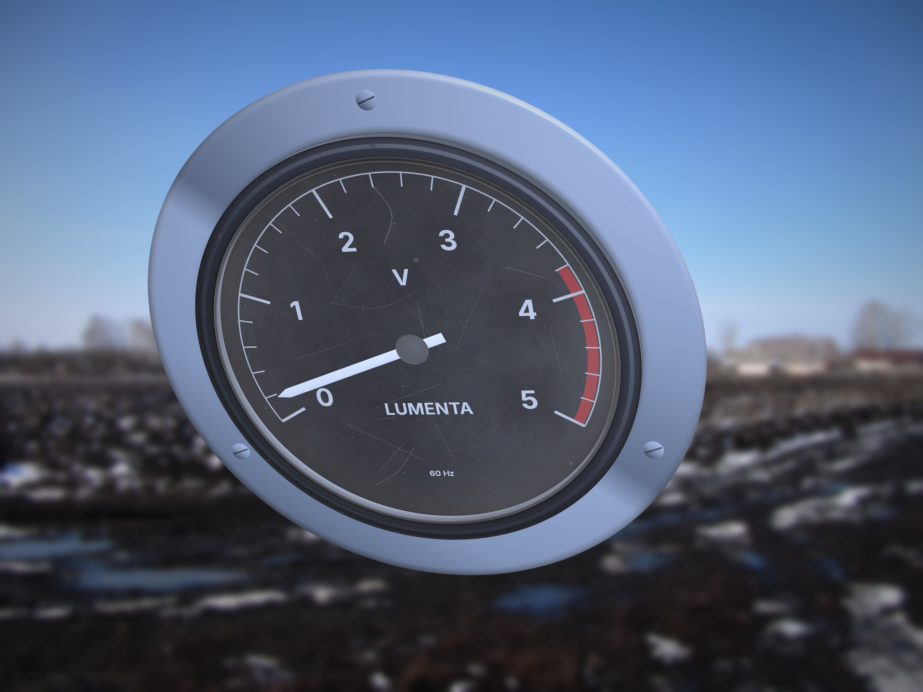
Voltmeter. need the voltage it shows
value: 0.2 V
